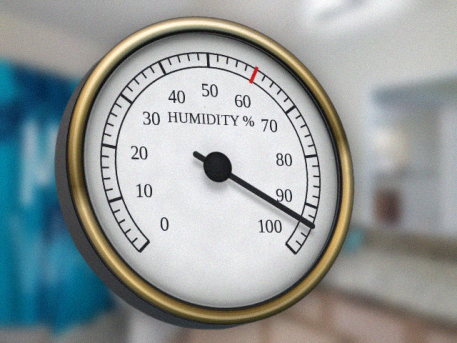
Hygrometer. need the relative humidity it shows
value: 94 %
